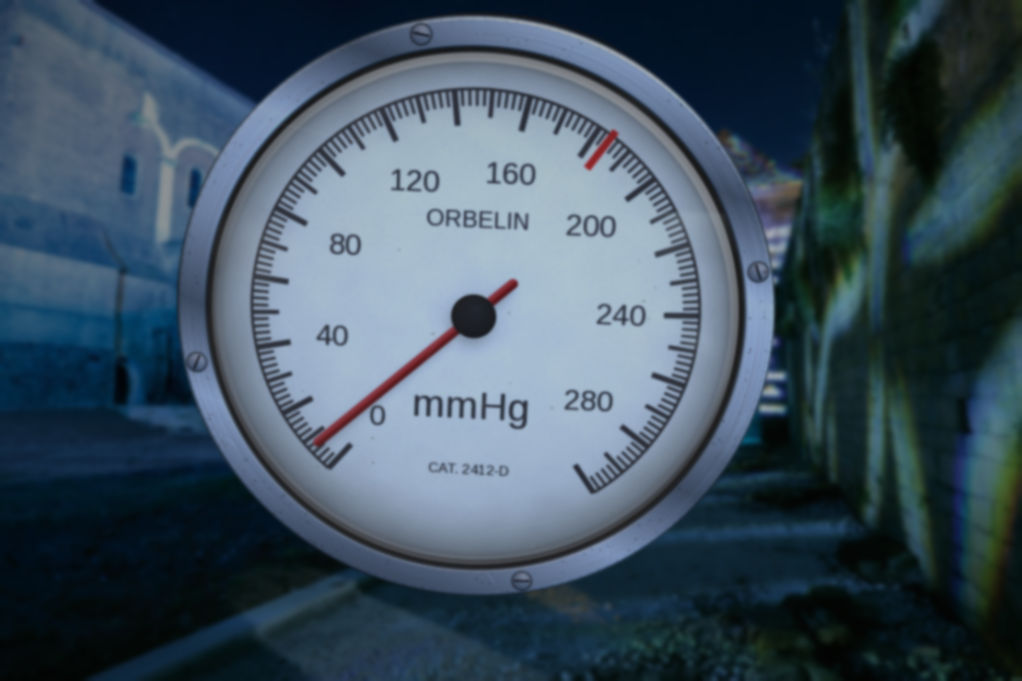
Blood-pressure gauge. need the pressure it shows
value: 8 mmHg
